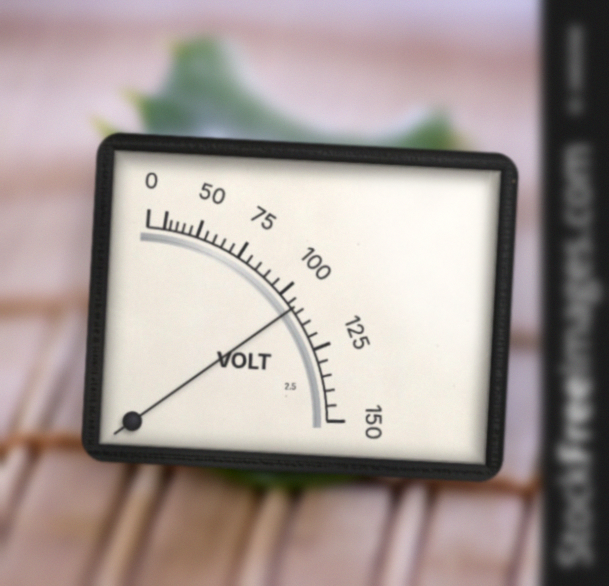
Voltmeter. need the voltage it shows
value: 107.5 V
